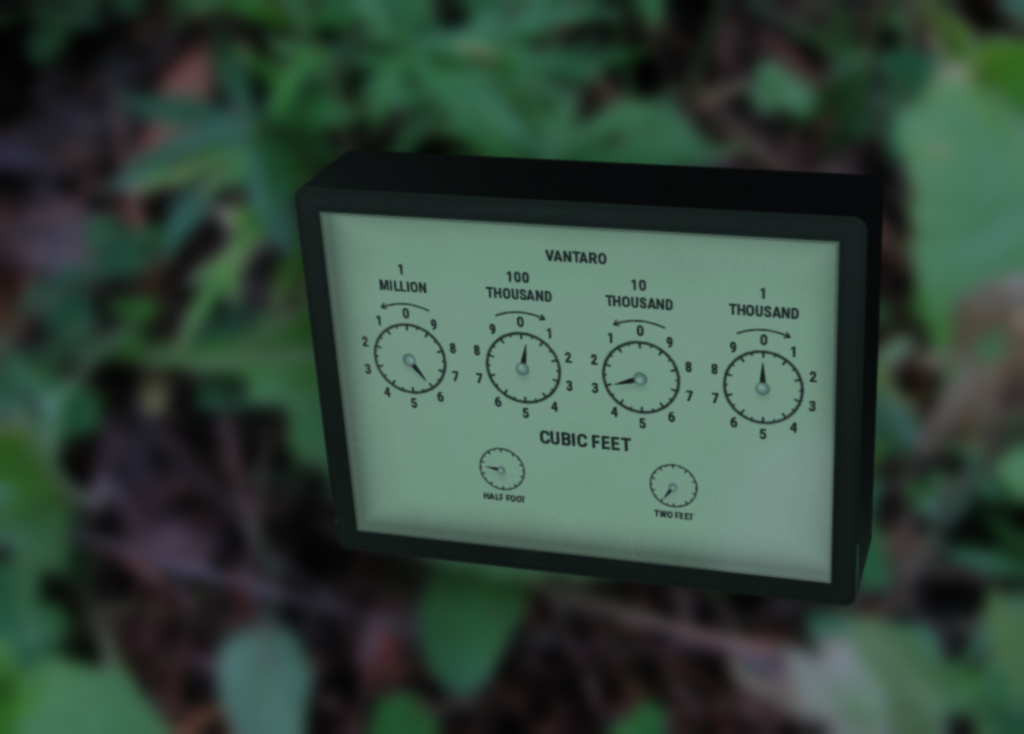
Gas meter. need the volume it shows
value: 603000 ft³
